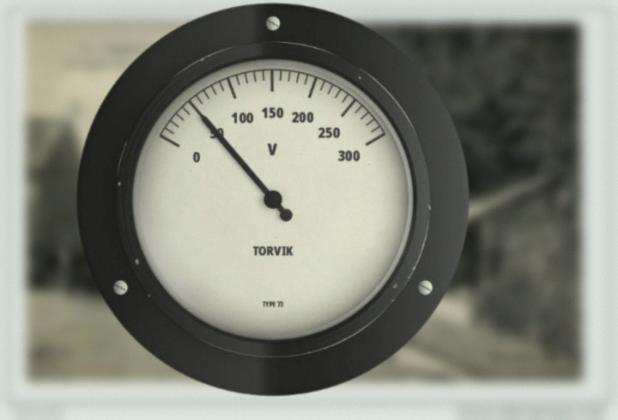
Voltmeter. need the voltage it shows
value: 50 V
